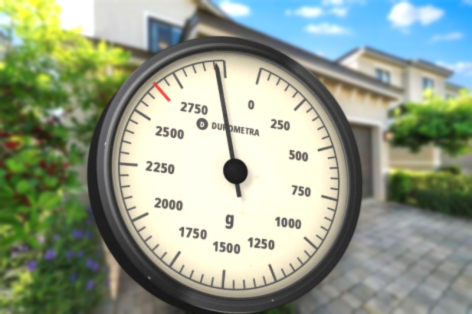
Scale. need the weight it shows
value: 2950 g
